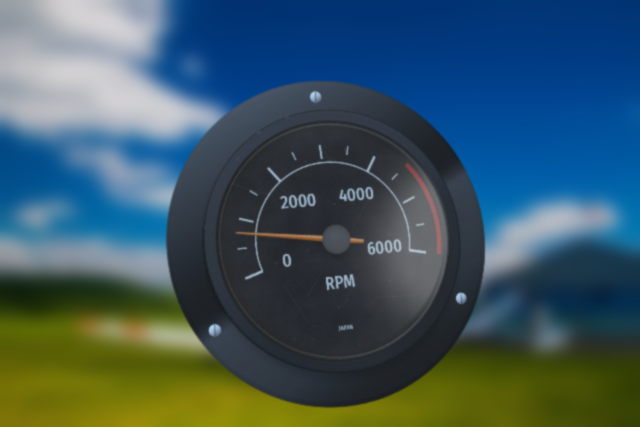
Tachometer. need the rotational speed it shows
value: 750 rpm
